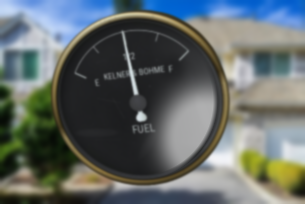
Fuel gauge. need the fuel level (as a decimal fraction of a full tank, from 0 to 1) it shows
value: 0.5
